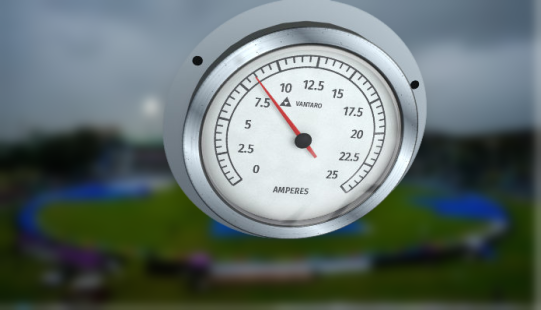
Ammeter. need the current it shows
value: 8.5 A
